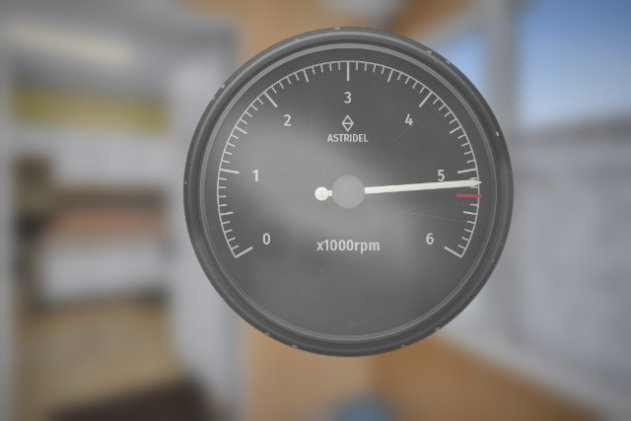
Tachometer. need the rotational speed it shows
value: 5150 rpm
